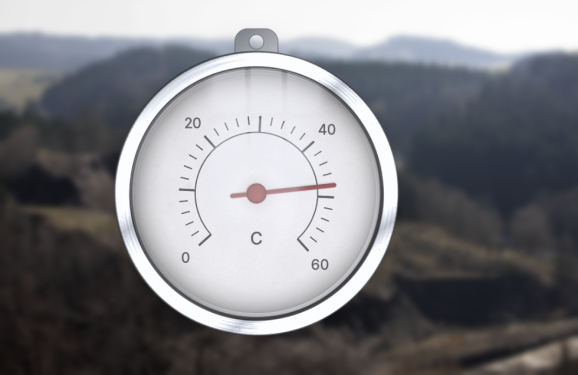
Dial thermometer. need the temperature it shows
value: 48 °C
